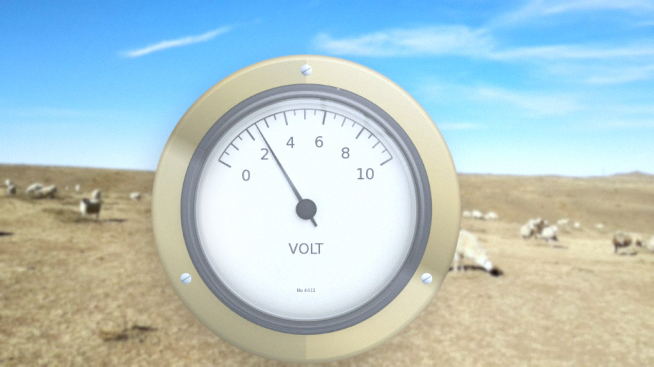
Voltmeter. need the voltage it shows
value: 2.5 V
